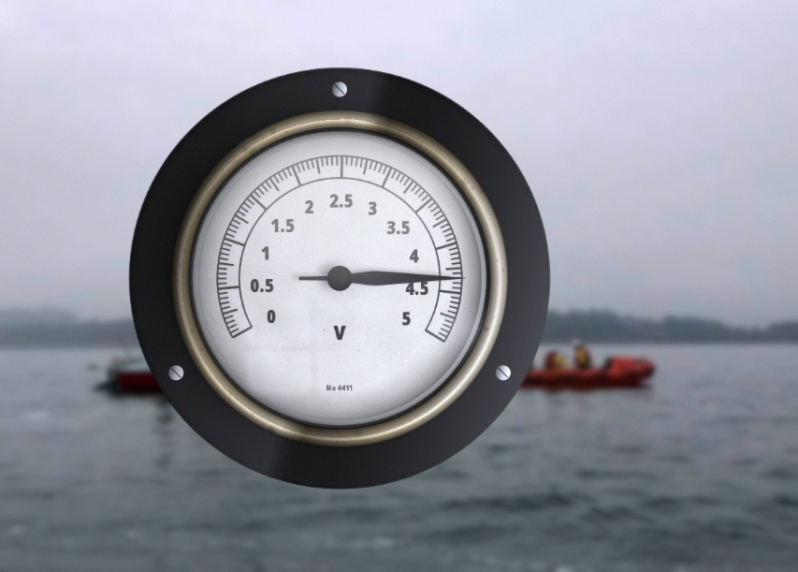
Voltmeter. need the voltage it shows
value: 4.35 V
